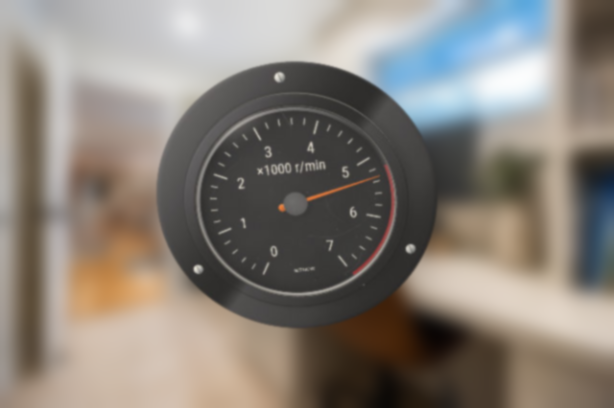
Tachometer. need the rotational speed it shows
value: 5300 rpm
